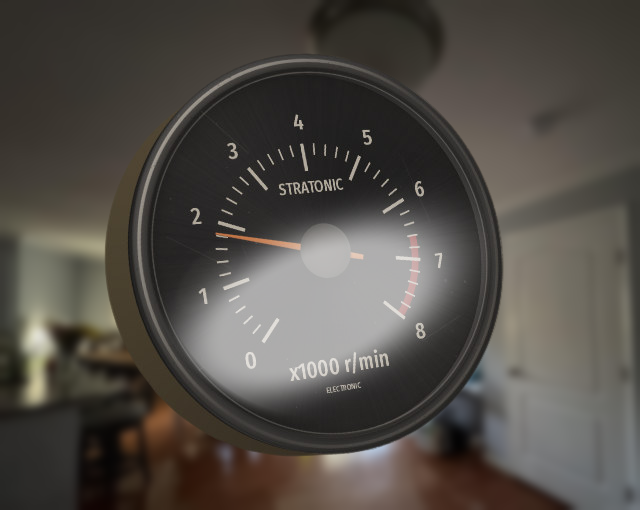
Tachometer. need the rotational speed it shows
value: 1800 rpm
